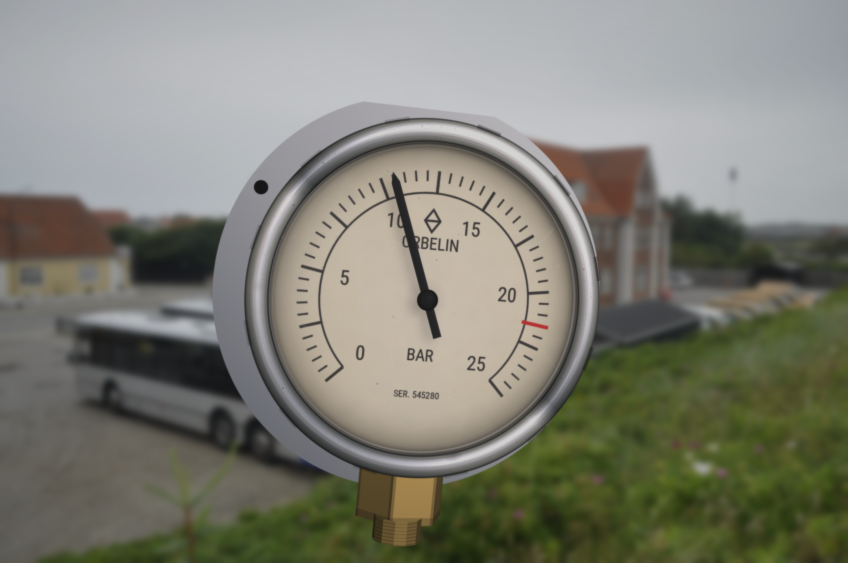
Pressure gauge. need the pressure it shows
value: 10.5 bar
